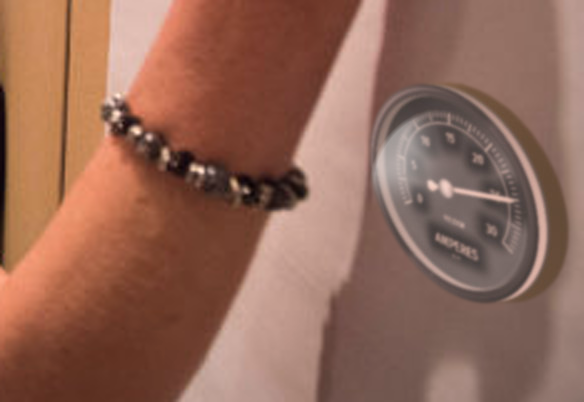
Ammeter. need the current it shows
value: 25 A
